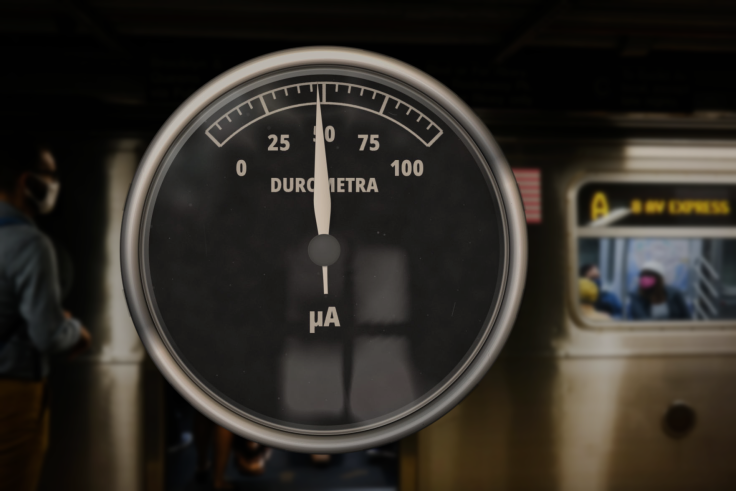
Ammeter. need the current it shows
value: 47.5 µA
